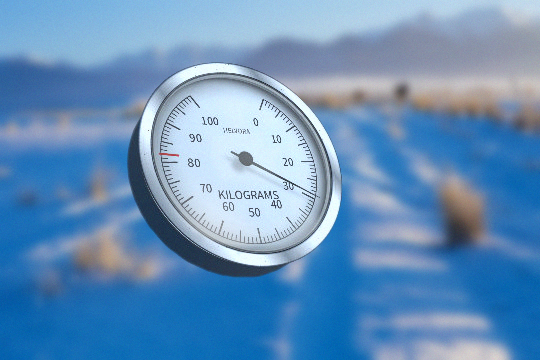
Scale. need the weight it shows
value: 30 kg
